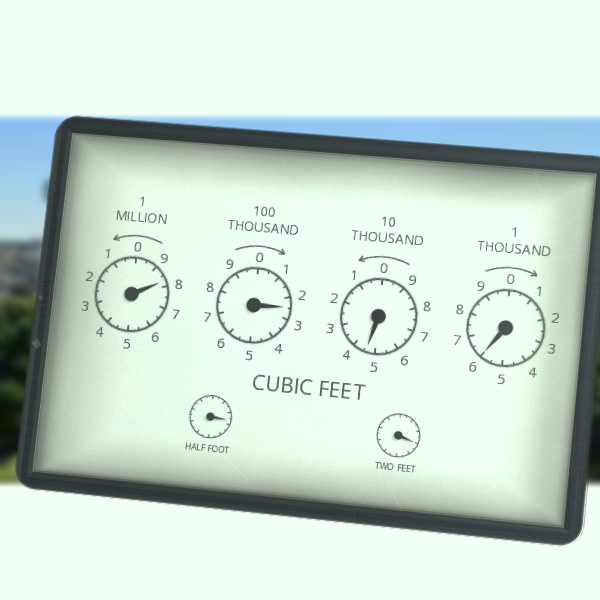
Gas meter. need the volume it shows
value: 824600 ft³
